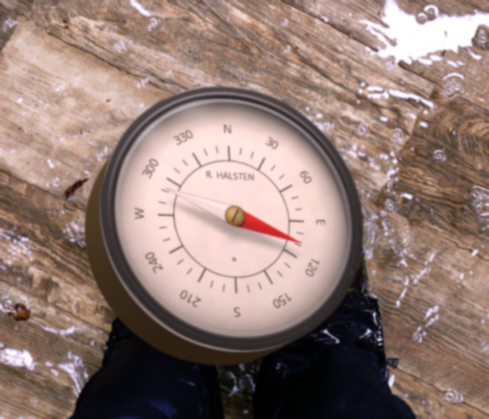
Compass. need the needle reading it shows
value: 110 °
